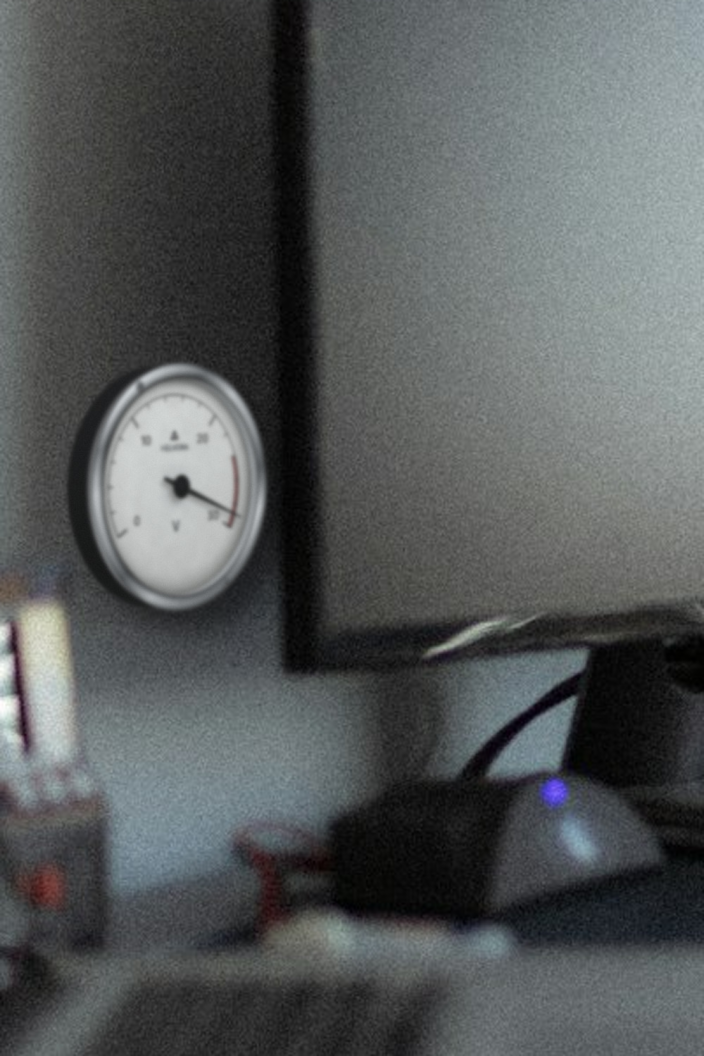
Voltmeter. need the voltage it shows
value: 29 V
